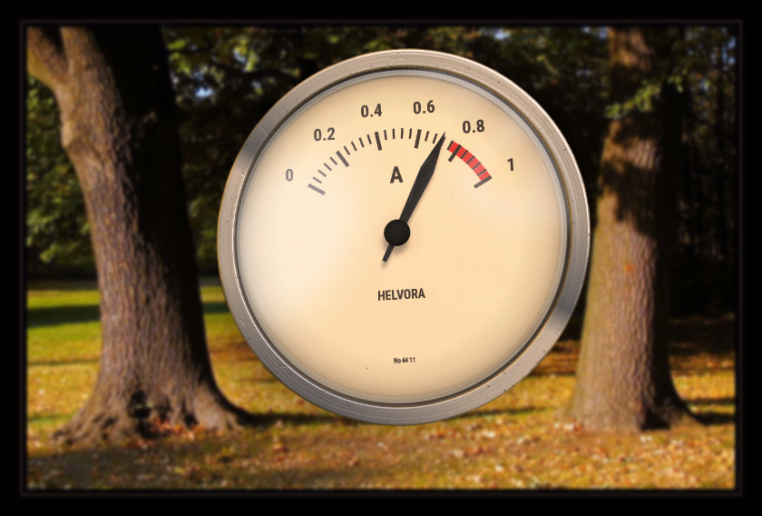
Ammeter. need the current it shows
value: 0.72 A
